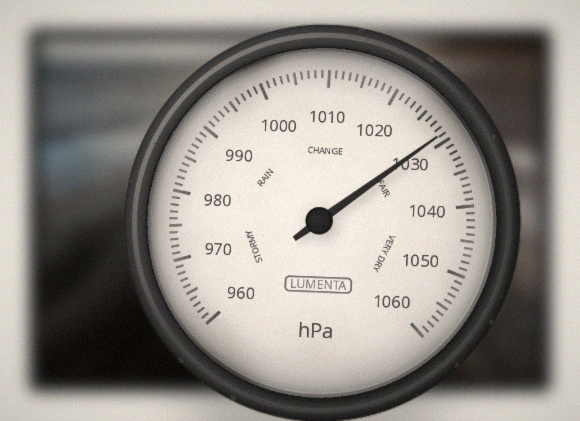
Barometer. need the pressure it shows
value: 1029 hPa
